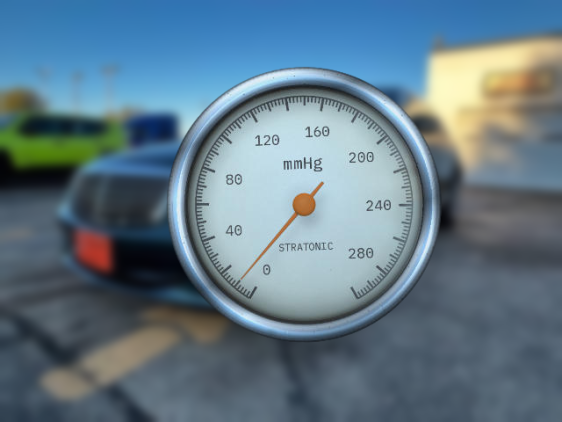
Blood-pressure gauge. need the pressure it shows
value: 10 mmHg
